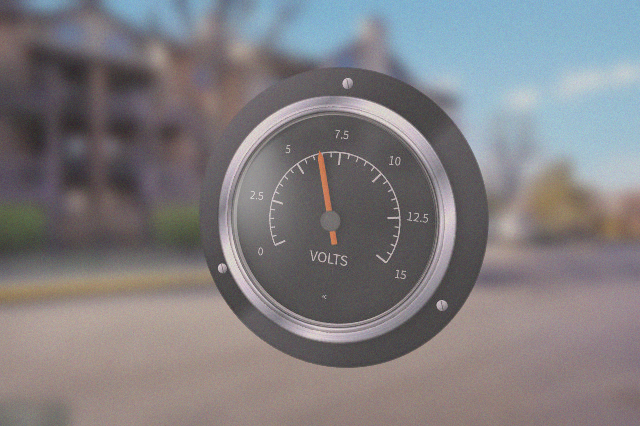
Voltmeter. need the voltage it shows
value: 6.5 V
